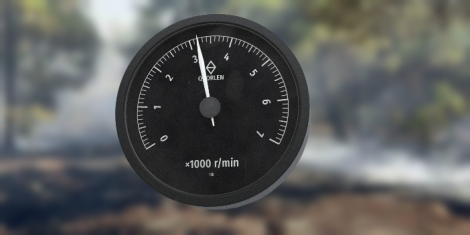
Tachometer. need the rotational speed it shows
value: 3200 rpm
